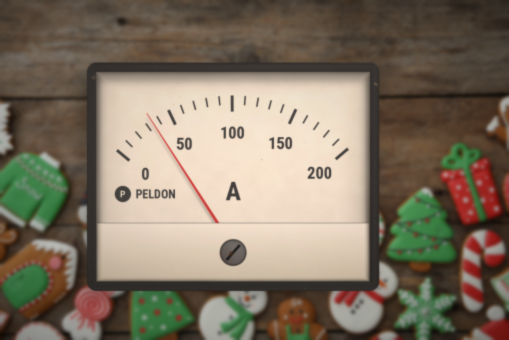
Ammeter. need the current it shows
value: 35 A
